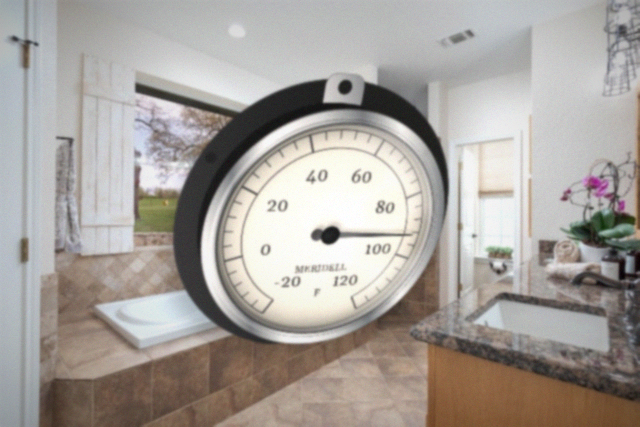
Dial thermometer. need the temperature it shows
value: 92 °F
